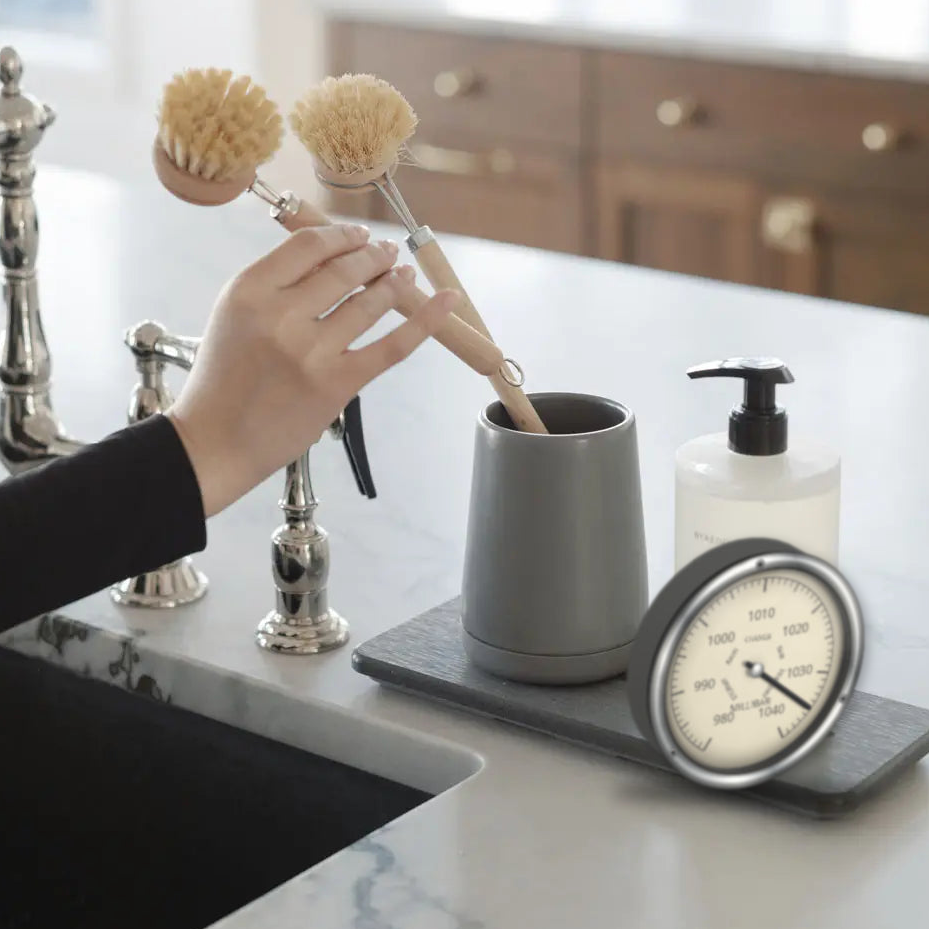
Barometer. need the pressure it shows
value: 1035 mbar
